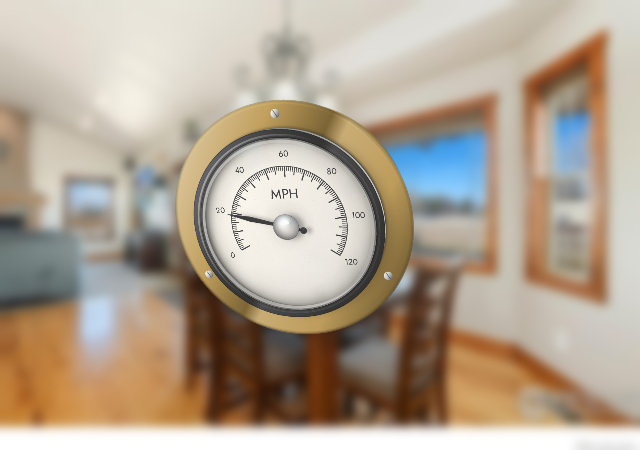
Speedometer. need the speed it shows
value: 20 mph
